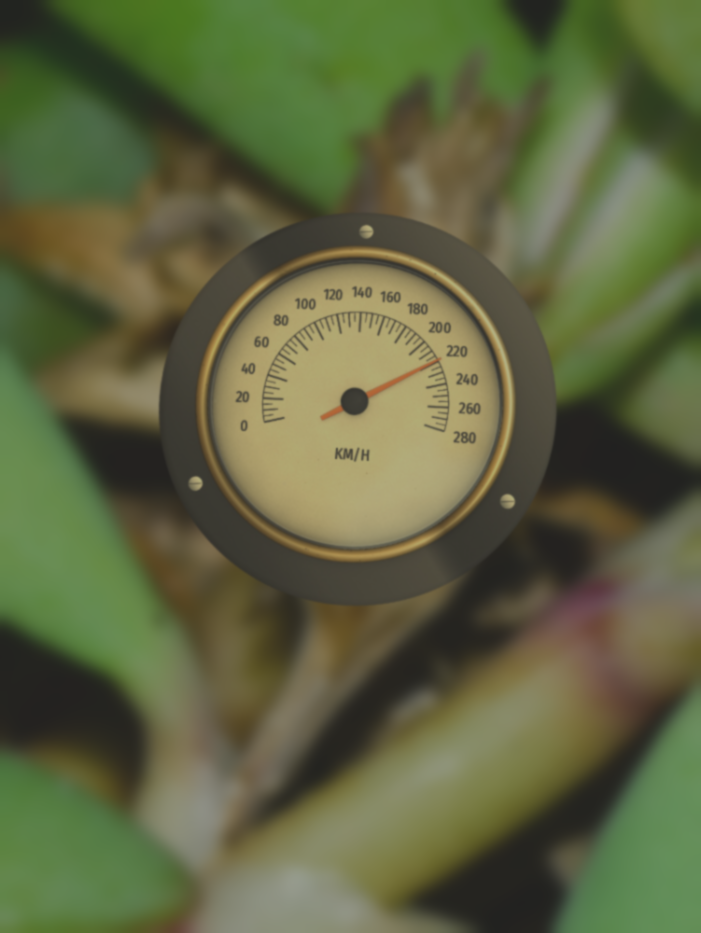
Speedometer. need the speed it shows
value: 220 km/h
